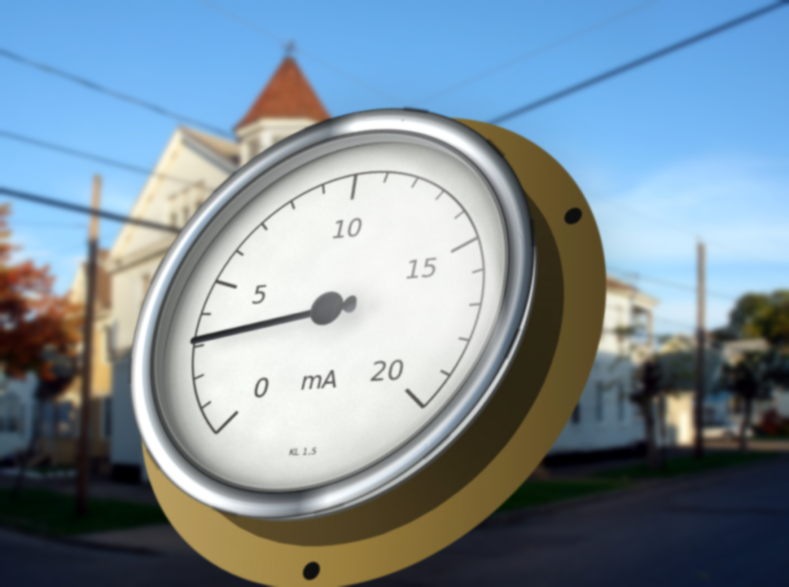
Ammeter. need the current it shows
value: 3 mA
